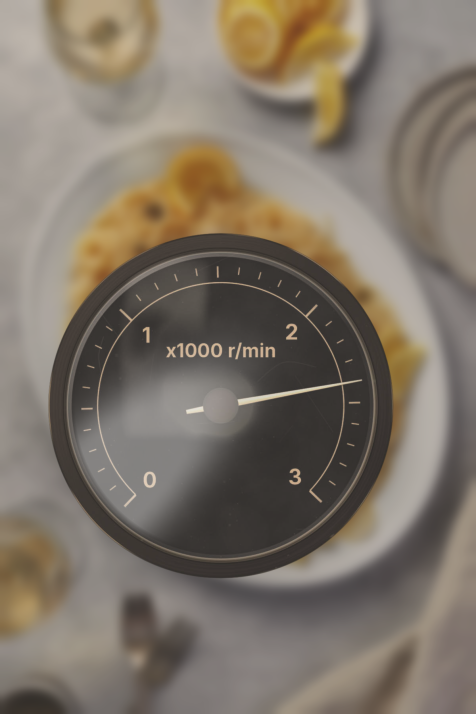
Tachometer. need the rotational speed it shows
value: 2400 rpm
